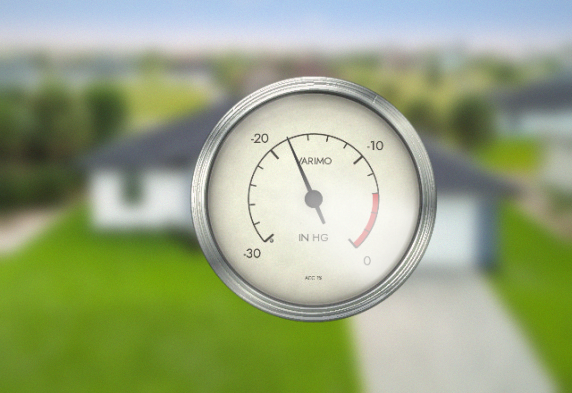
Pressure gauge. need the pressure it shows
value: -18 inHg
